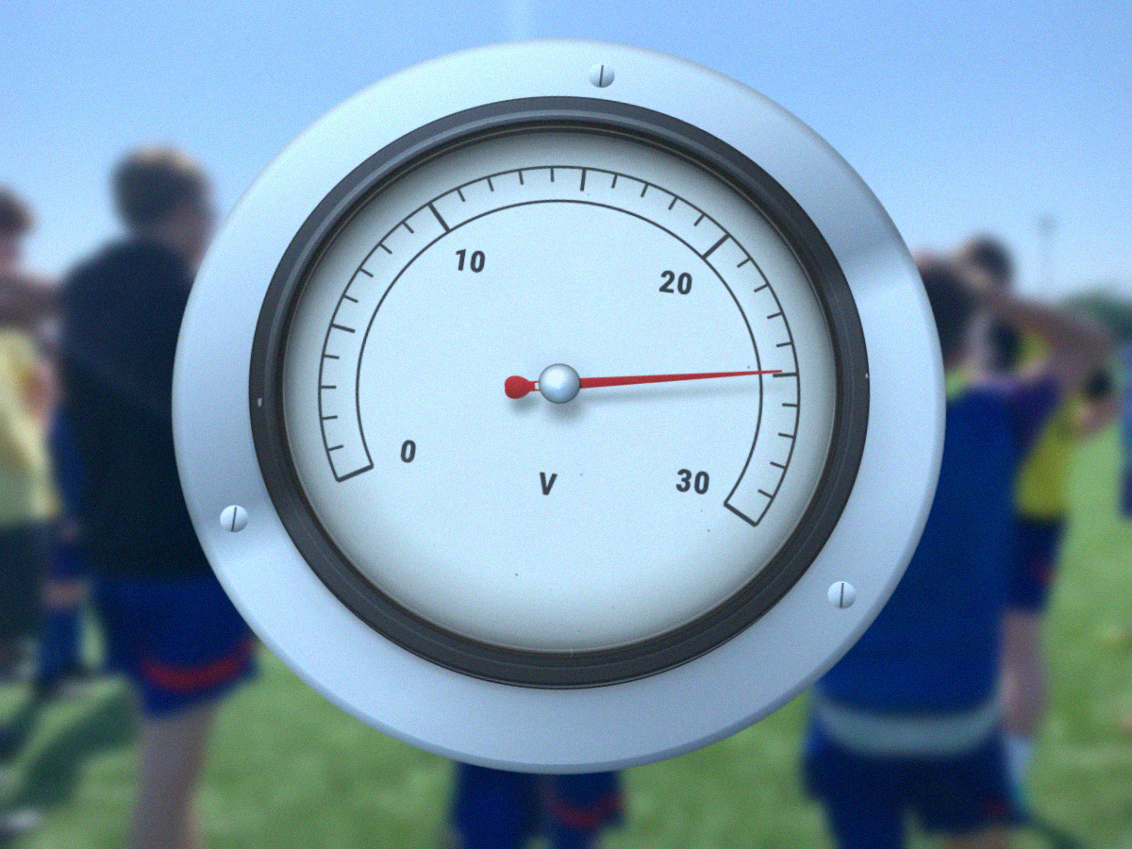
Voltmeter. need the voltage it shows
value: 25 V
